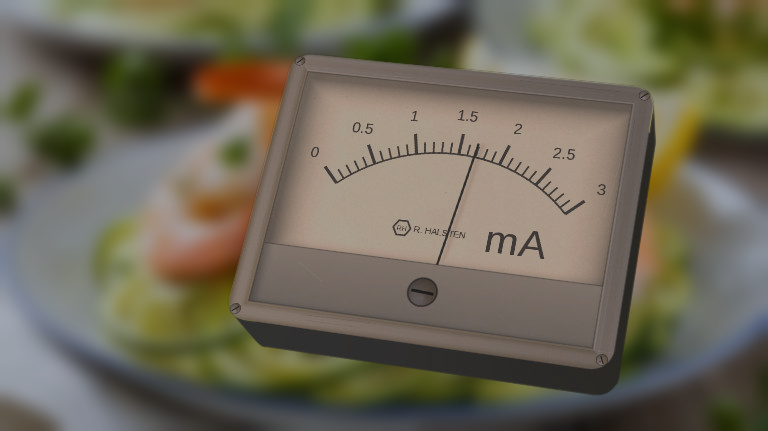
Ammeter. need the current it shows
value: 1.7 mA
